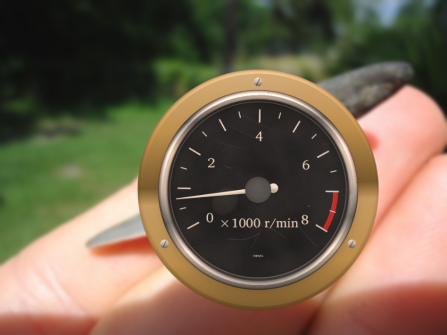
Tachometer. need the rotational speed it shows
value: 750 rpm
